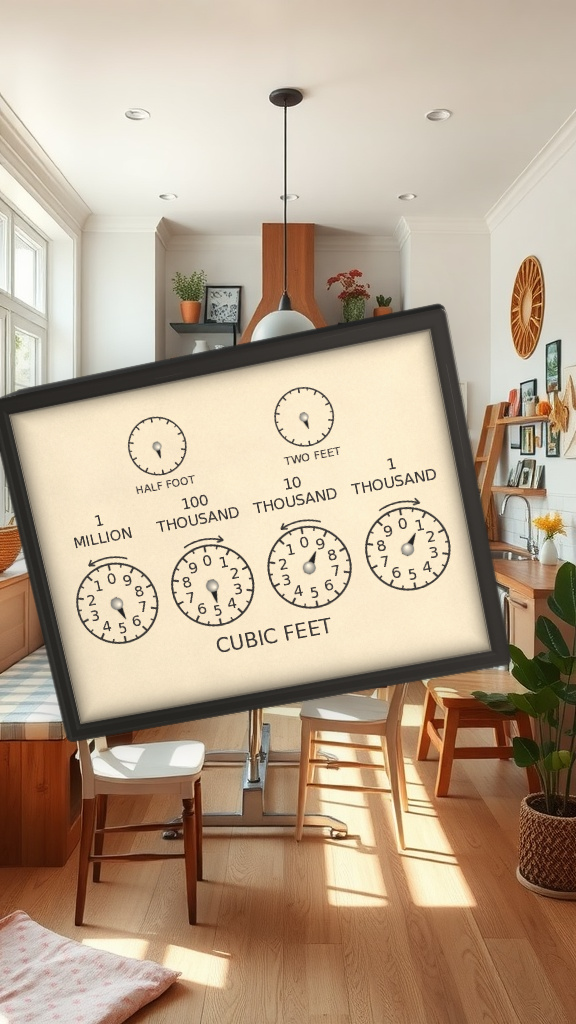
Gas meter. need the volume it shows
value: 549100 ft³
